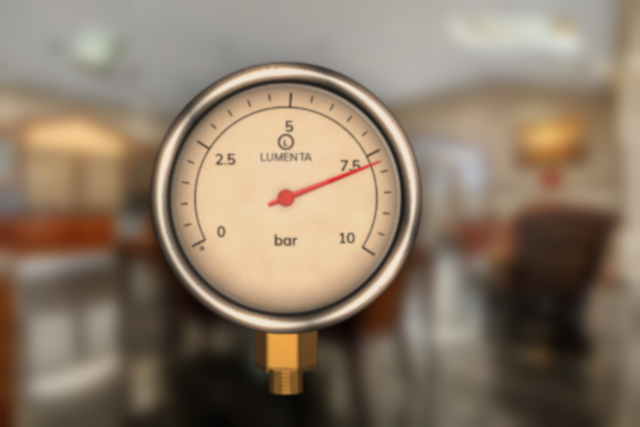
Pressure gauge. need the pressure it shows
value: 7.75 bar
